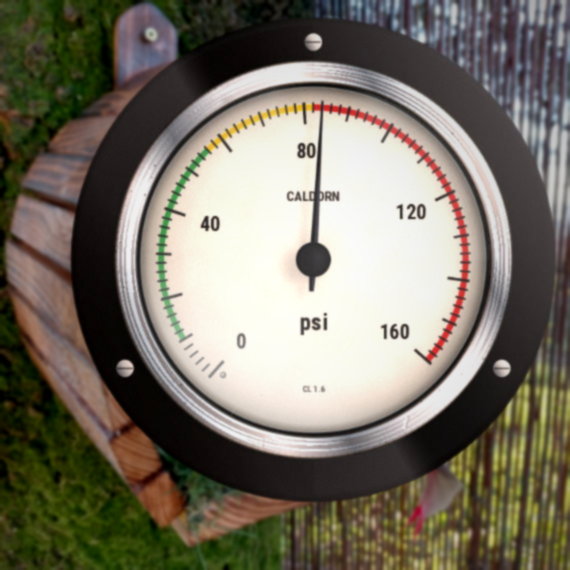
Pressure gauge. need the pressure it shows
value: 84 psi
